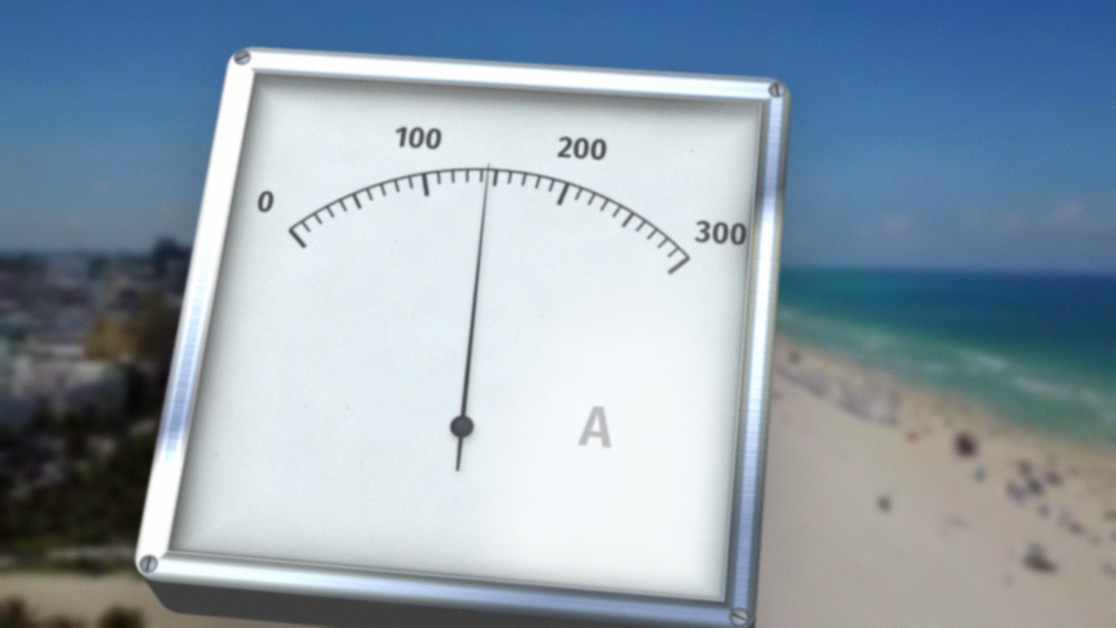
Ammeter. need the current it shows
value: 145 A
